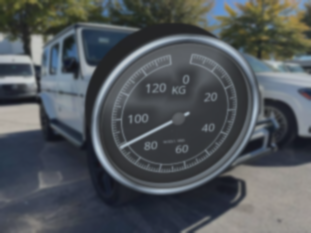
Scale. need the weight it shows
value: 90 kg
